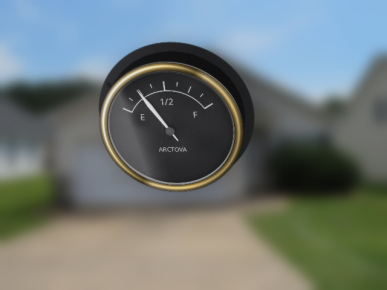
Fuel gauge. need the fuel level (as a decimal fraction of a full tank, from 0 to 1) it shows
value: 0.25
